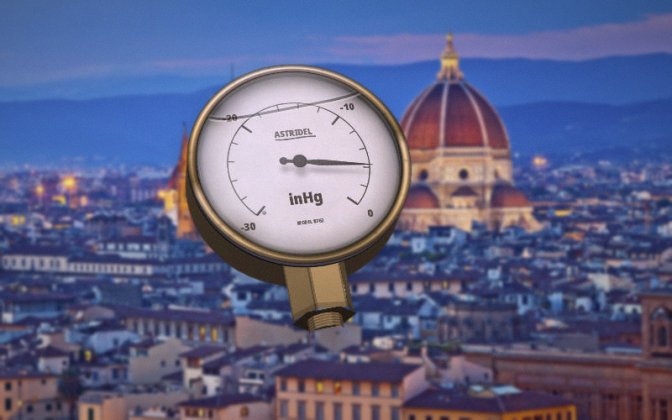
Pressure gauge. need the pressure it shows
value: -4 inHg
